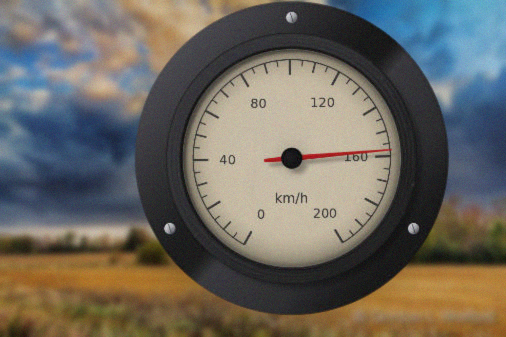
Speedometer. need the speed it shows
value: 157.5 km/h
